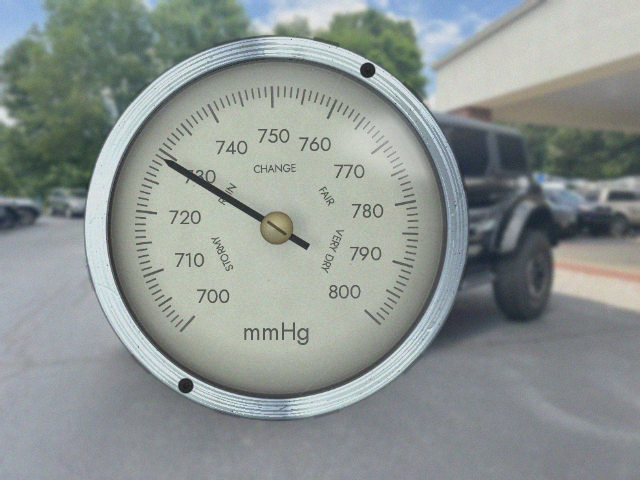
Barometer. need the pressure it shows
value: 729 mmHg
